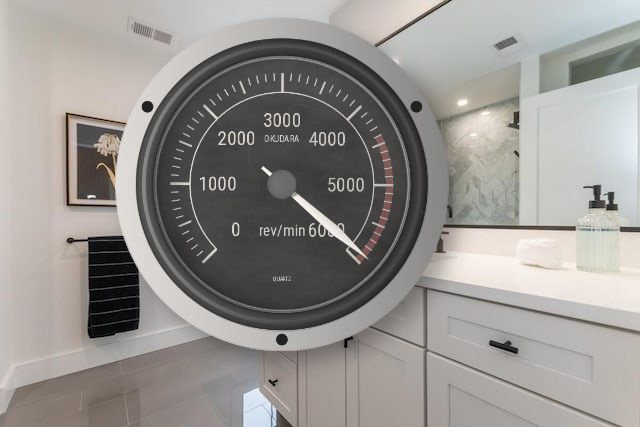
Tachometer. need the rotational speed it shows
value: 5900 rpm
